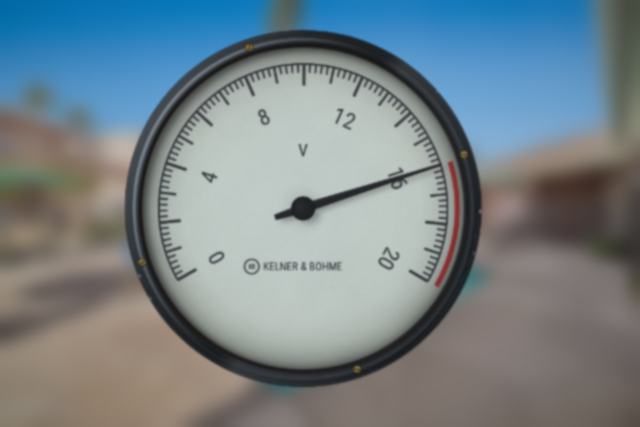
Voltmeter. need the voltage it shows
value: 16 V
